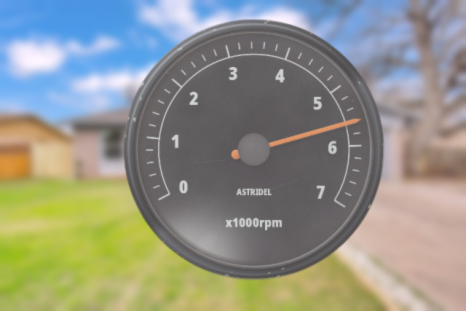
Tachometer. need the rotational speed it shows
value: 5600 rpm
